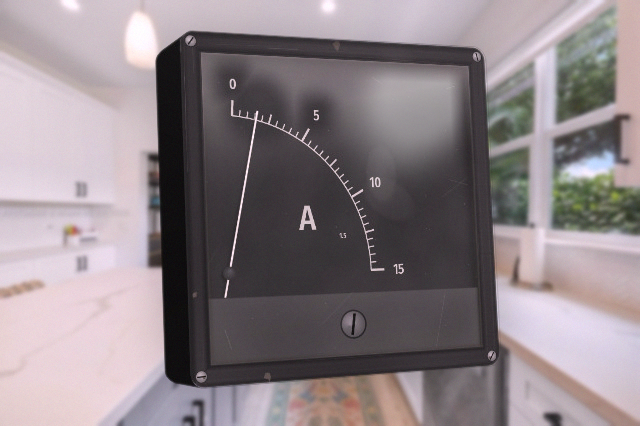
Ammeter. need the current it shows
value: 1.5 A
